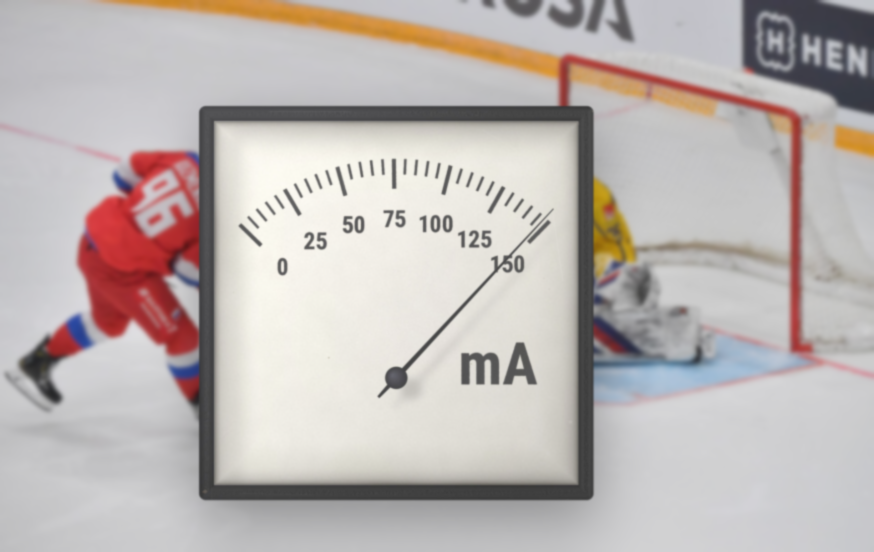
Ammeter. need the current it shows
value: 147.5 mA
